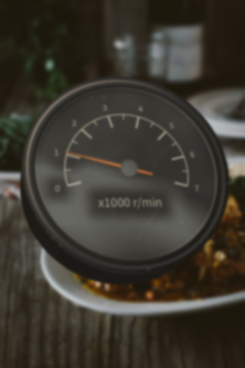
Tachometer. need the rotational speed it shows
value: 1000 rpm
